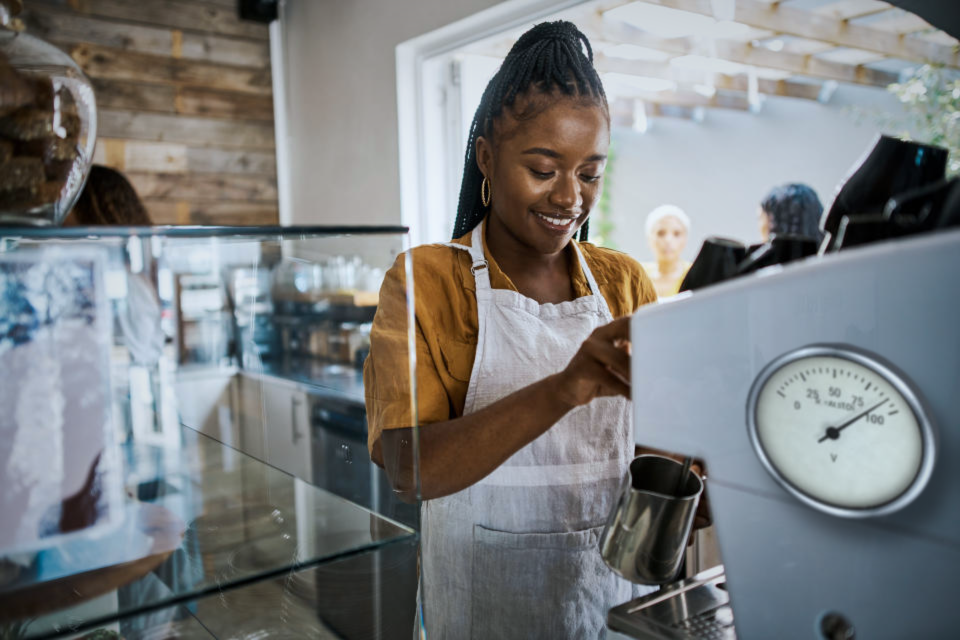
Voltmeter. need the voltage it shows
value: 90 V
